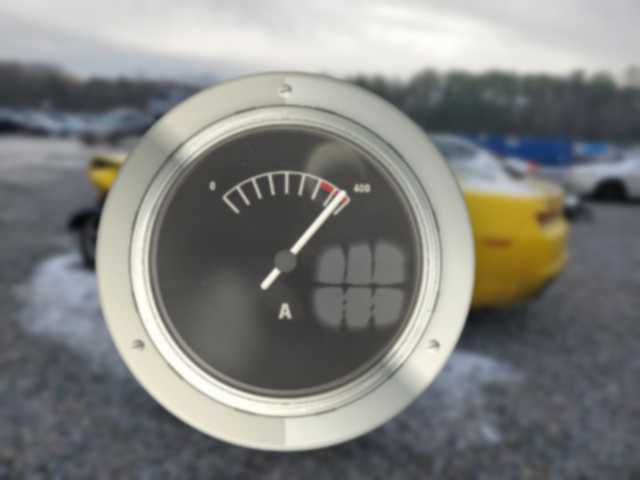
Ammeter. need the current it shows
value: 375 A
